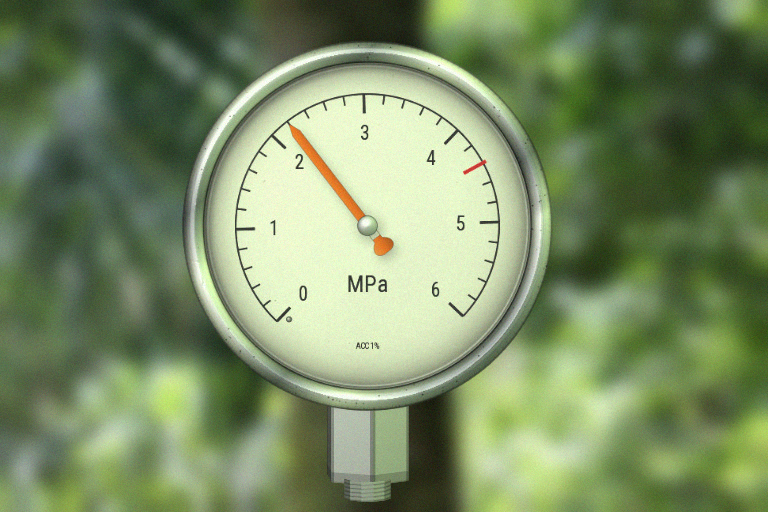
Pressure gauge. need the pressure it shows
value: 2.2 MPa
